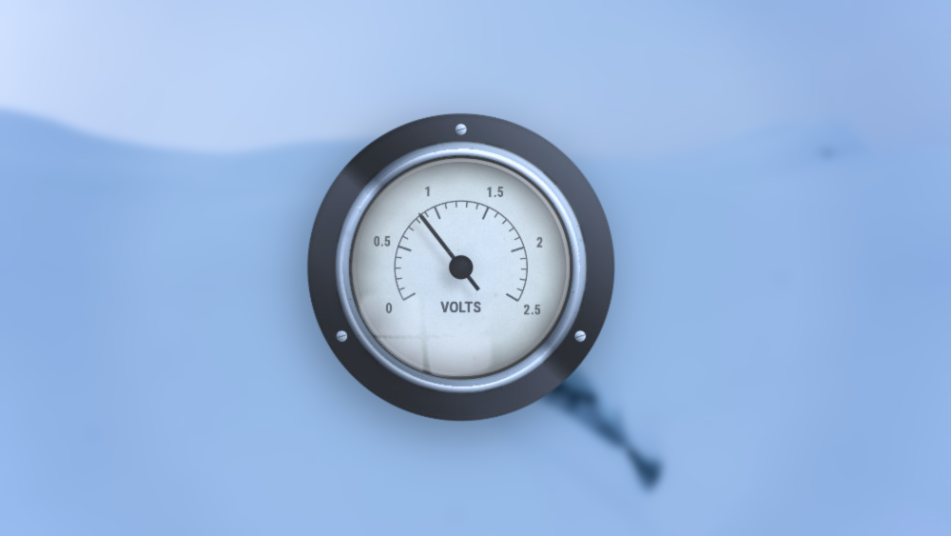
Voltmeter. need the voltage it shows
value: 0.85 V
